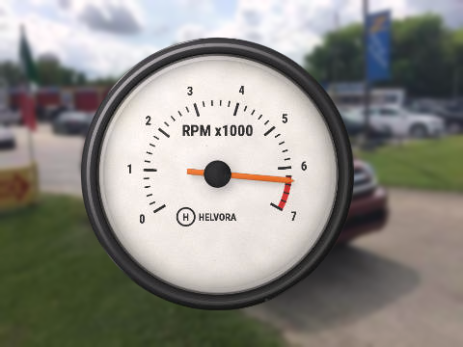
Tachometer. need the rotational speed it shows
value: 6300 rpm
